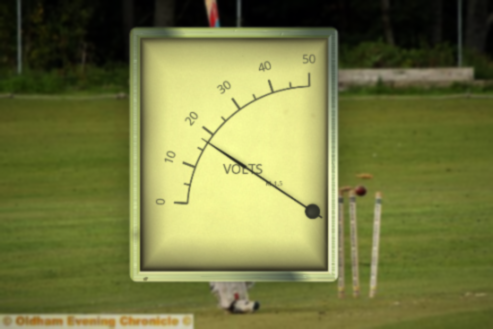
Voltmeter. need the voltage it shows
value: 17.5 V
